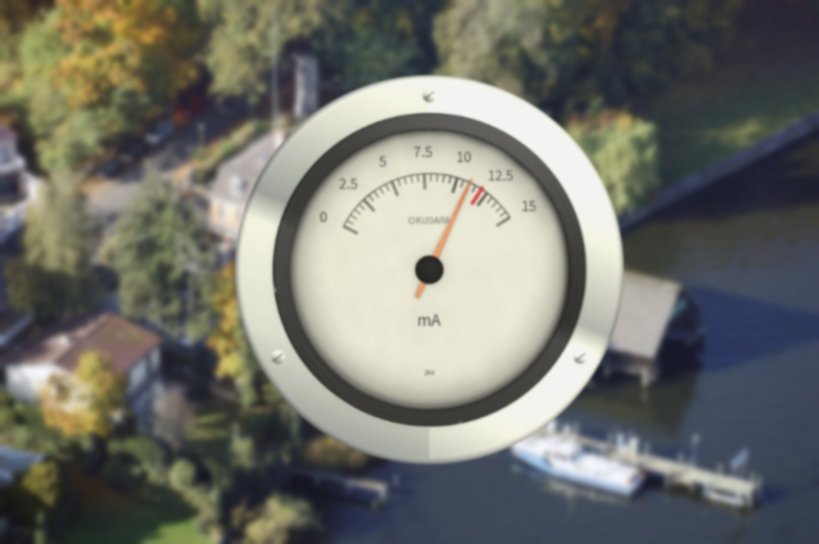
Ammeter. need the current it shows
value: 11 mA
